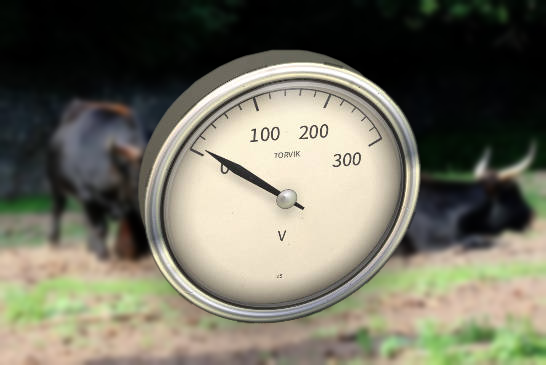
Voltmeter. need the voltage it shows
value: 10 V
